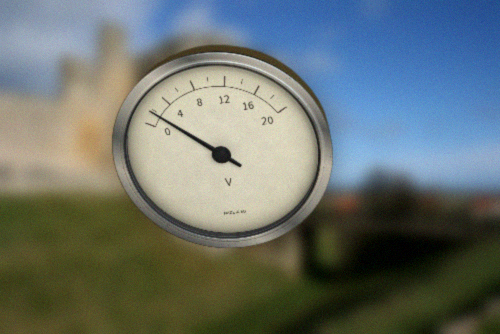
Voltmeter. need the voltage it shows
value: 2 V
